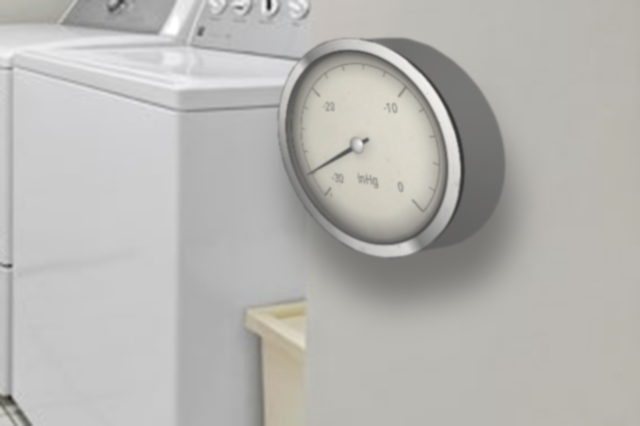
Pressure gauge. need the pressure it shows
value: -28 inHg
